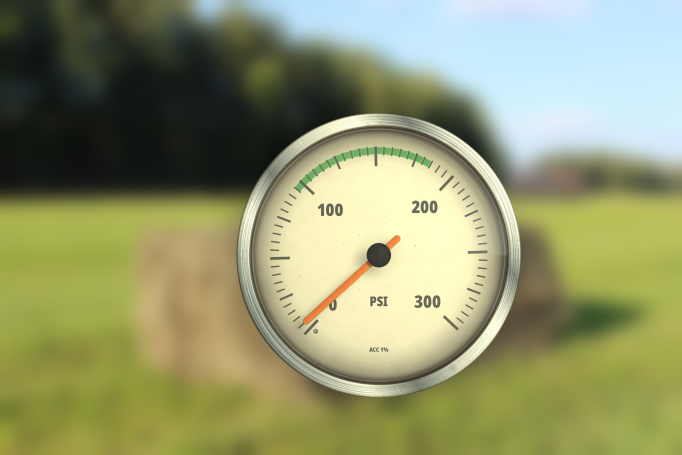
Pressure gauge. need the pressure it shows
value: 5 psi
